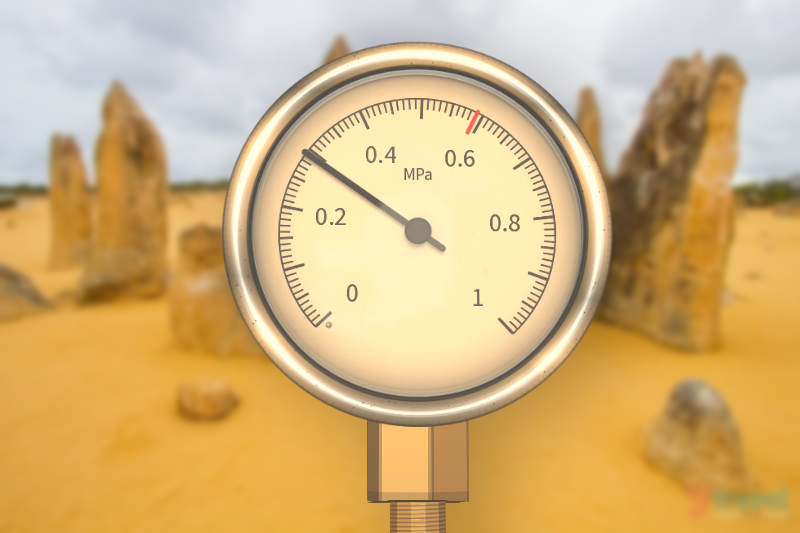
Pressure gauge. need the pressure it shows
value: 0.29 MPa
